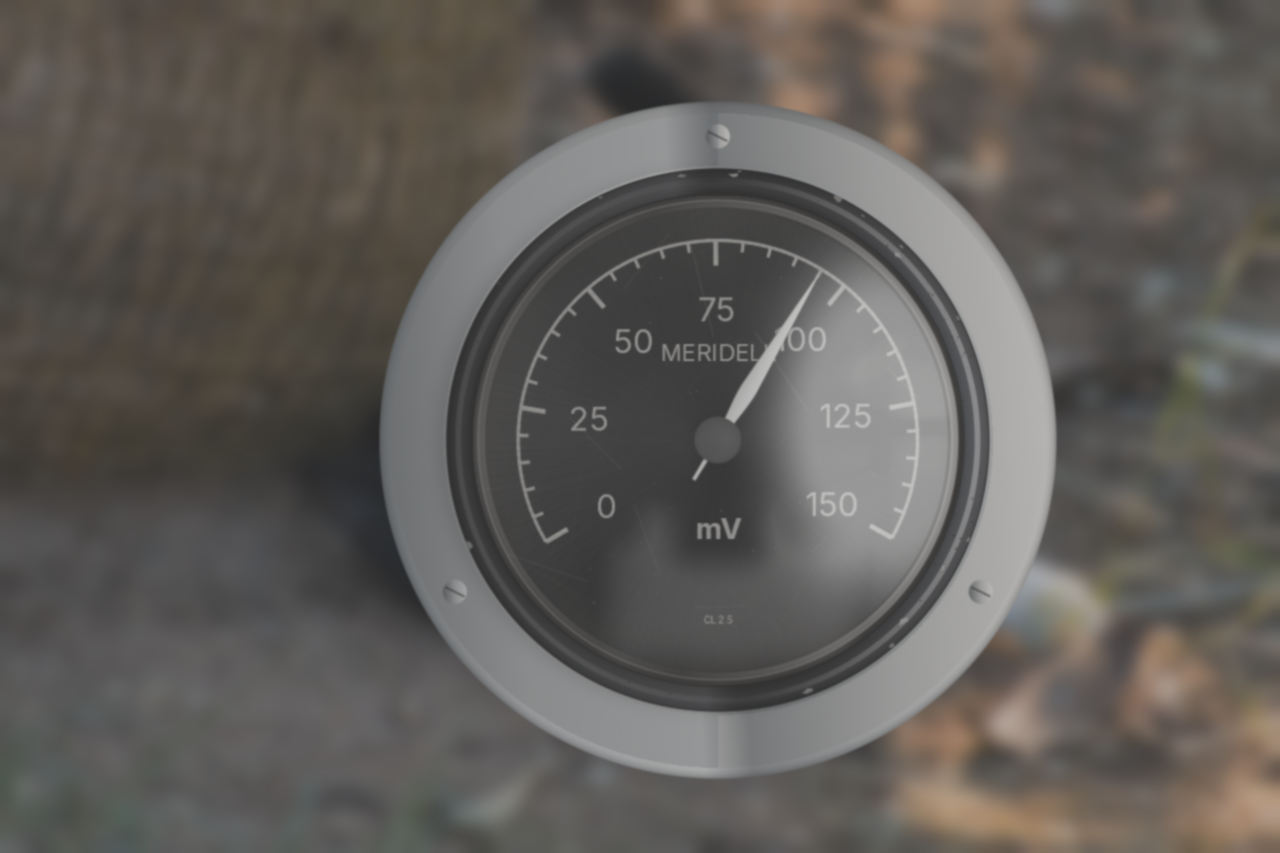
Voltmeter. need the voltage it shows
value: 95 mV
